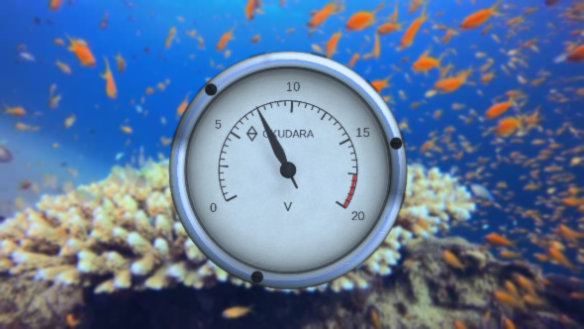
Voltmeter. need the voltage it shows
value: 7.5 V
